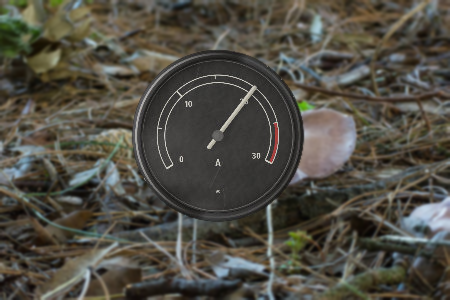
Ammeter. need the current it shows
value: 20 A
